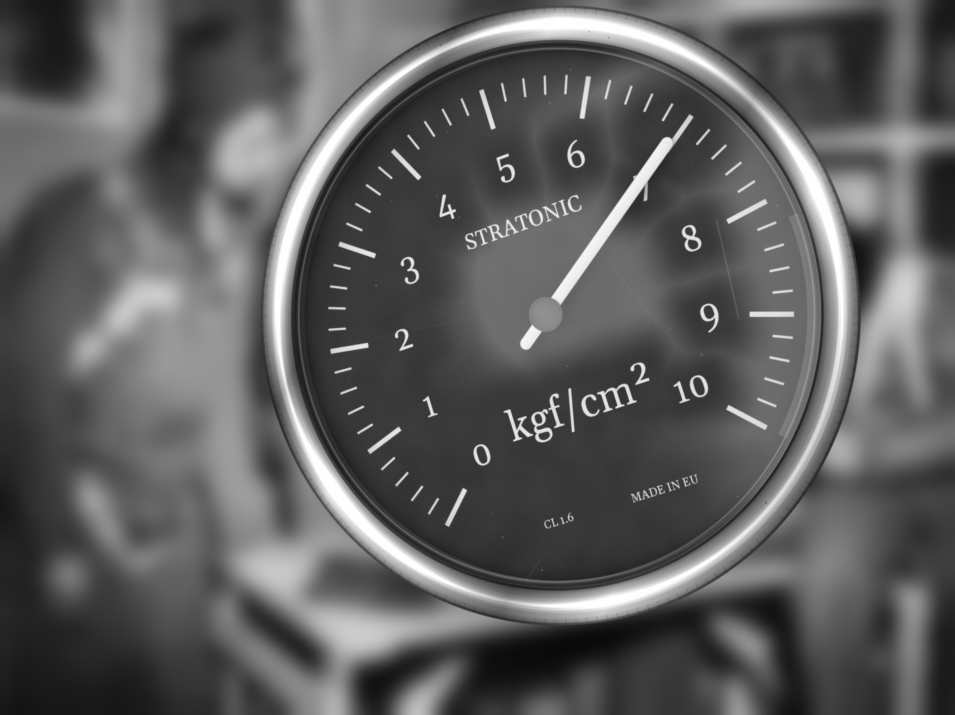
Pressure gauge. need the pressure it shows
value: 7 kg/cm²
